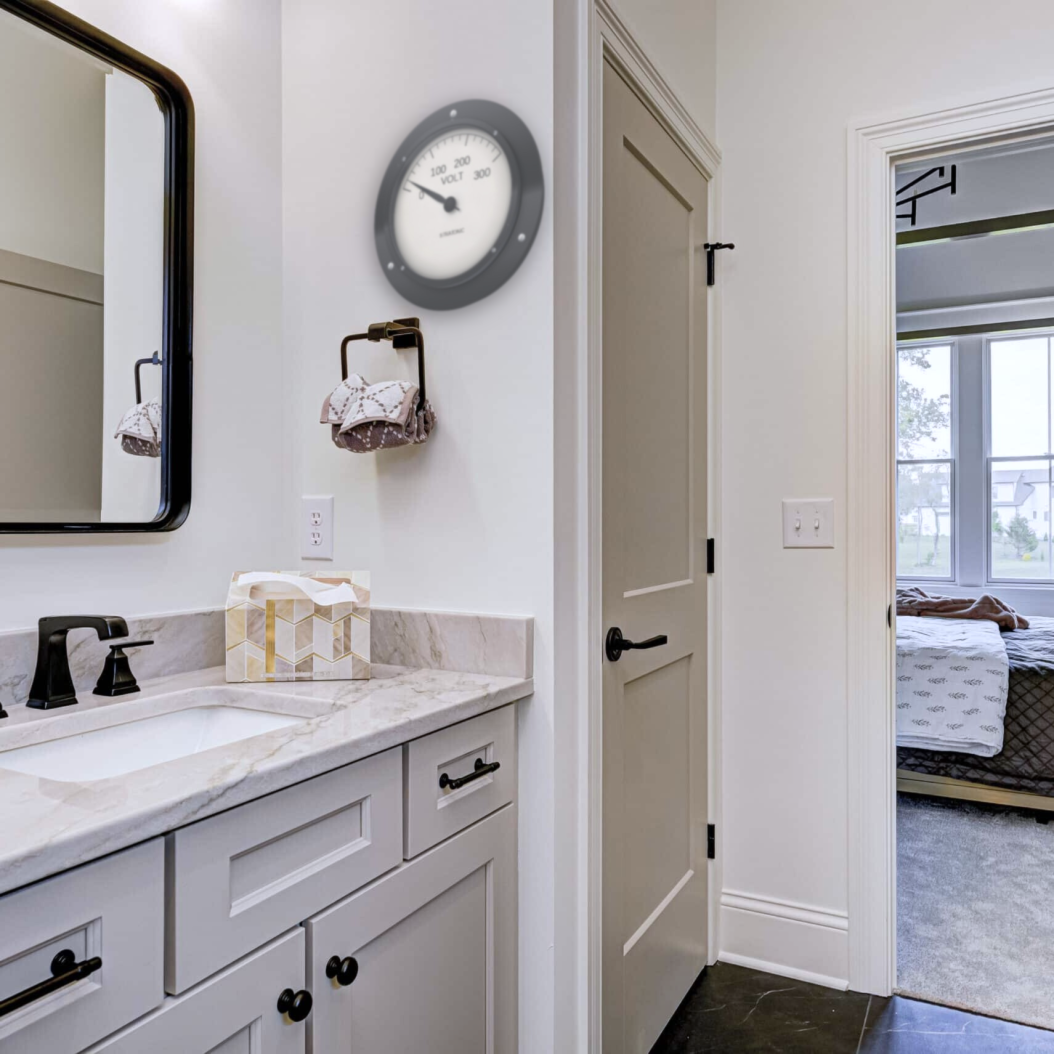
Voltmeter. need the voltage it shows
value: 20 V
